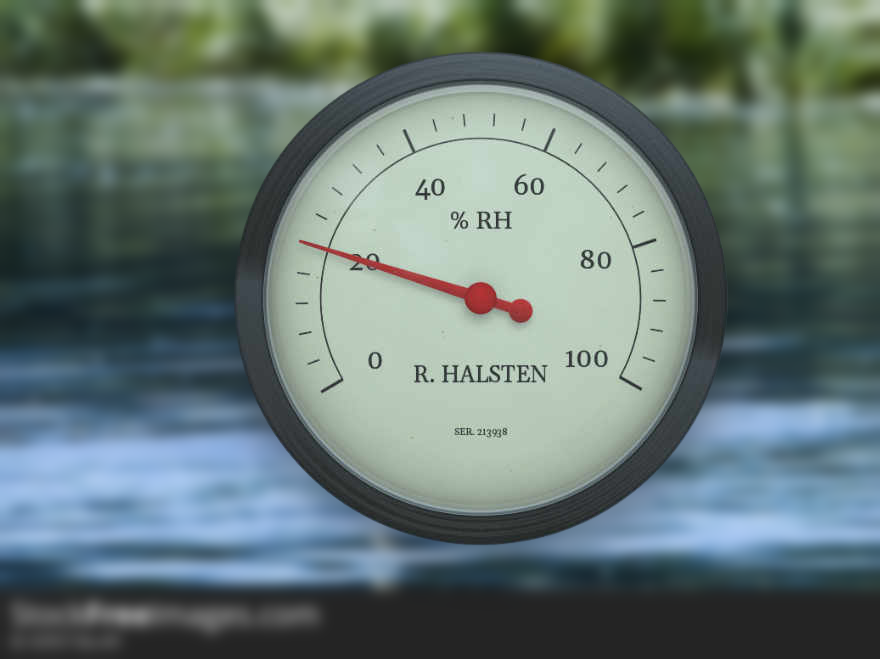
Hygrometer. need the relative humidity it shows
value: 20 %
